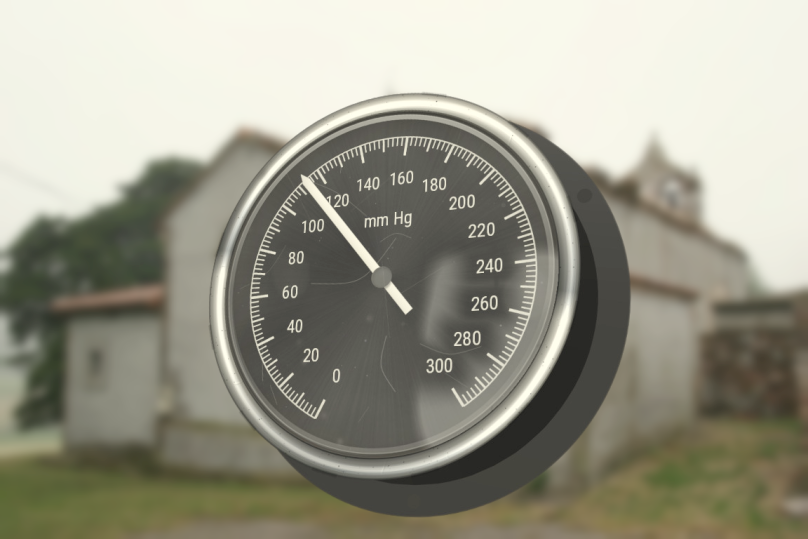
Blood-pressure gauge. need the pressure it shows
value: 114 mmHg
